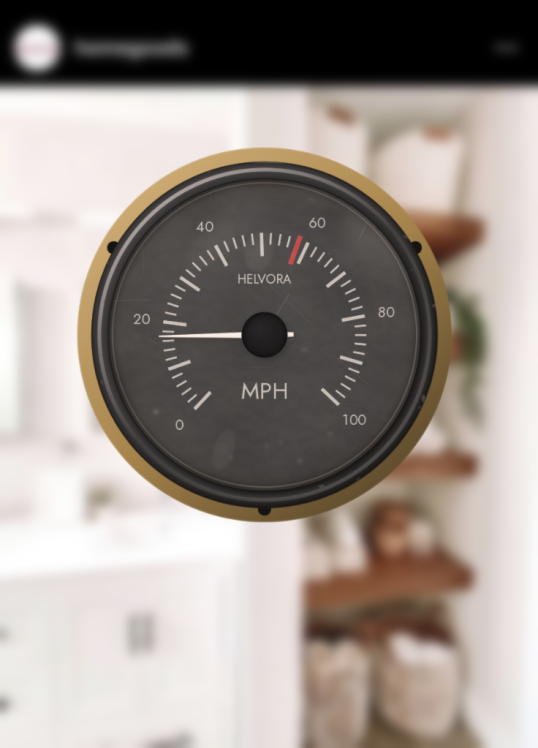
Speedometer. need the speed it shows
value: 17 mph
